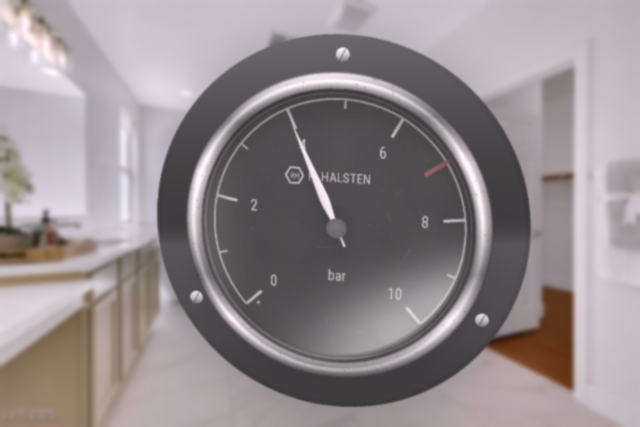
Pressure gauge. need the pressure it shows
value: 4 bar
